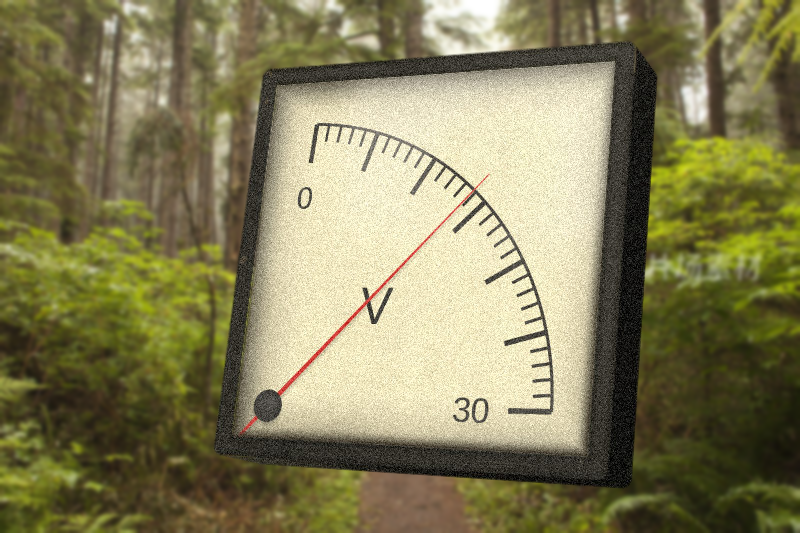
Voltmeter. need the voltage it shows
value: 14 V
